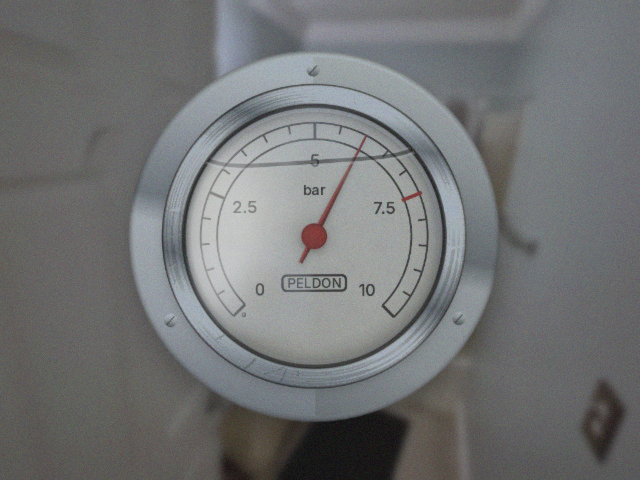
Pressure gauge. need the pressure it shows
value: 6 bar
